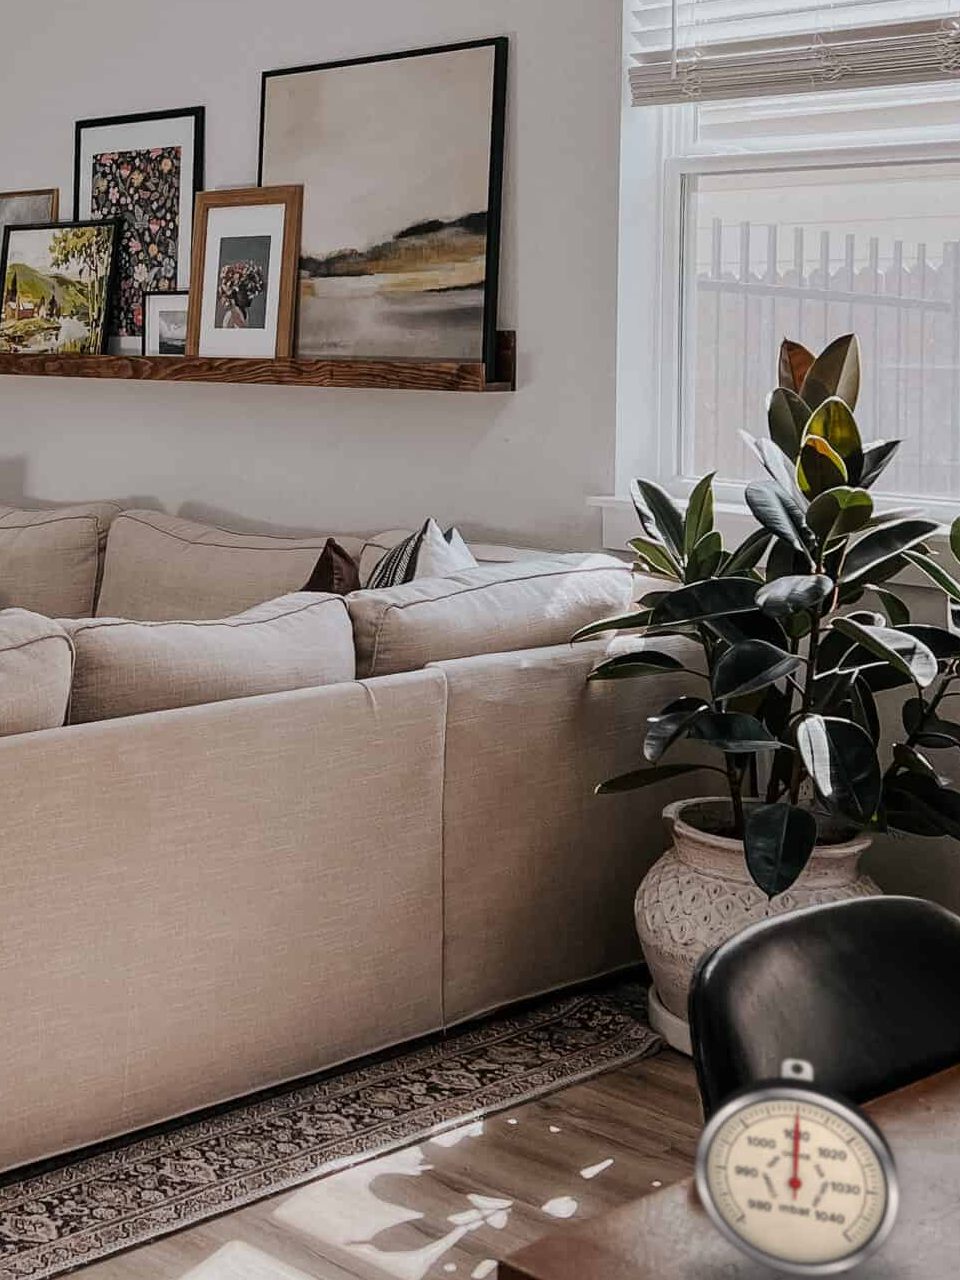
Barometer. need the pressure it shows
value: 1010 mbar
